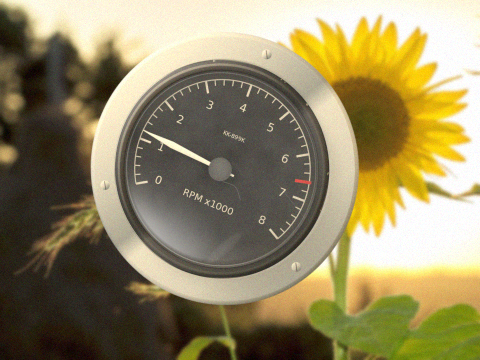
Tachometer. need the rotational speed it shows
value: 1200 rpm
